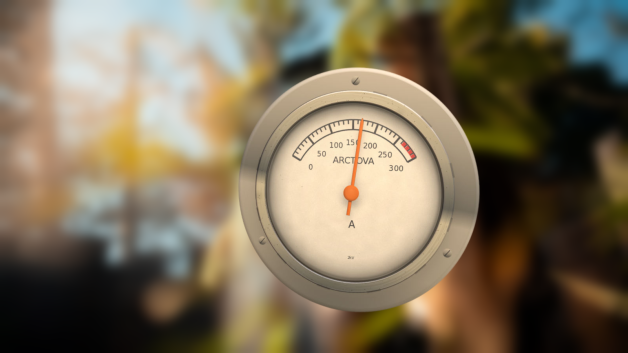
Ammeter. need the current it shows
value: 170 A
